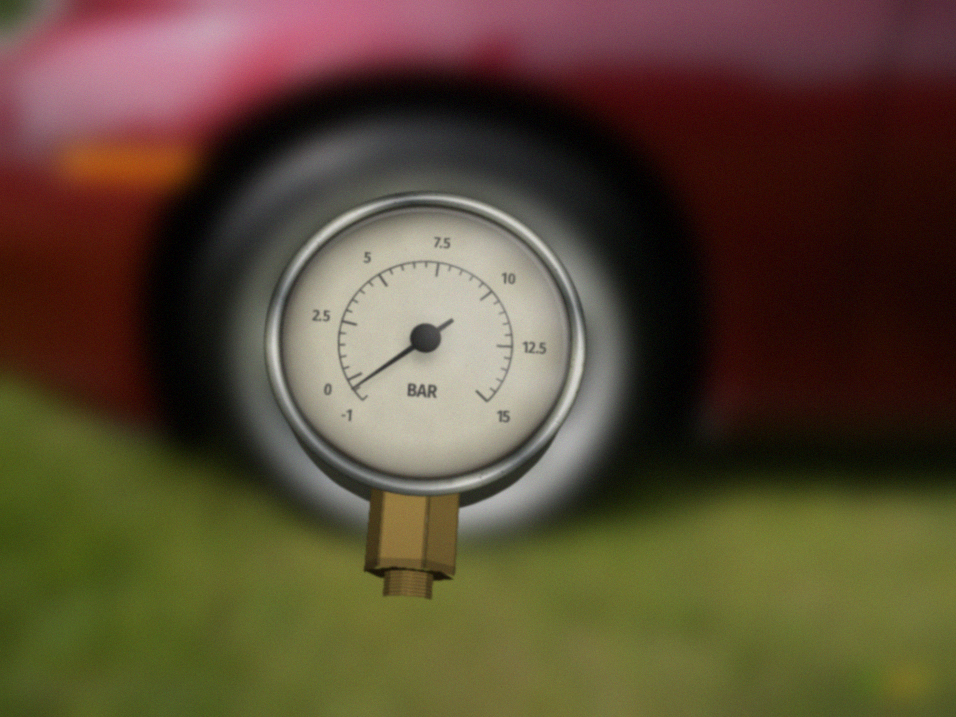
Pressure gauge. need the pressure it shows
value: -0.5 bar
